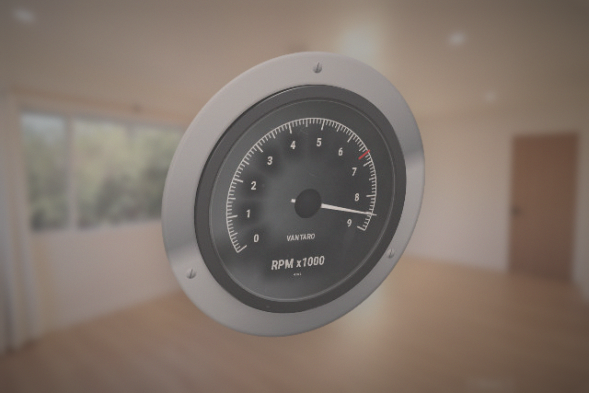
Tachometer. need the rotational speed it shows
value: 8500 rpm
